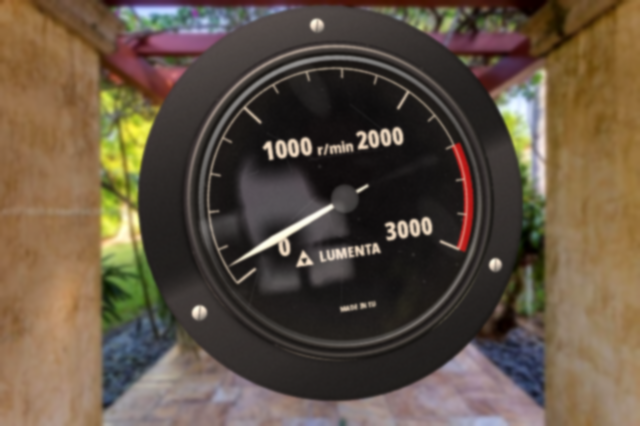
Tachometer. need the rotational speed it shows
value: 100 rpm
